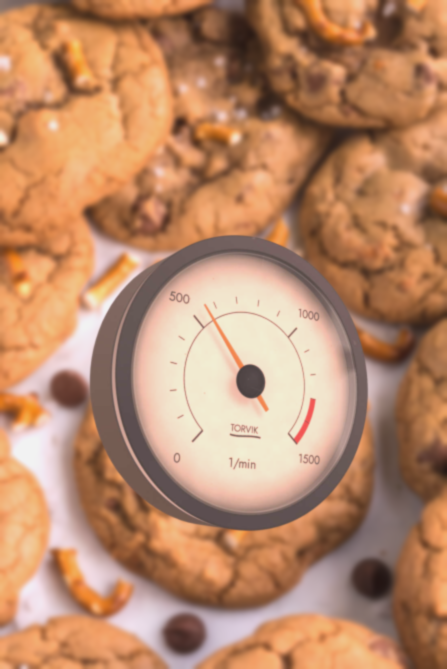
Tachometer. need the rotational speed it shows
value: 550 rpm
